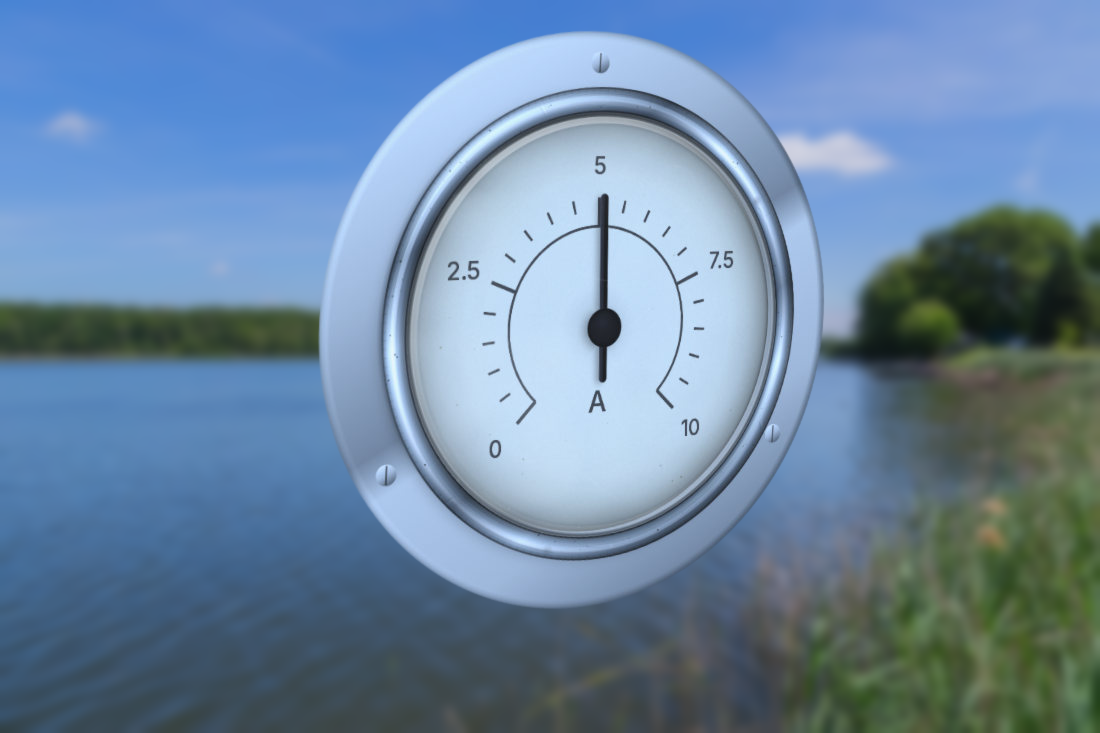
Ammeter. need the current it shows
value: 5 A
